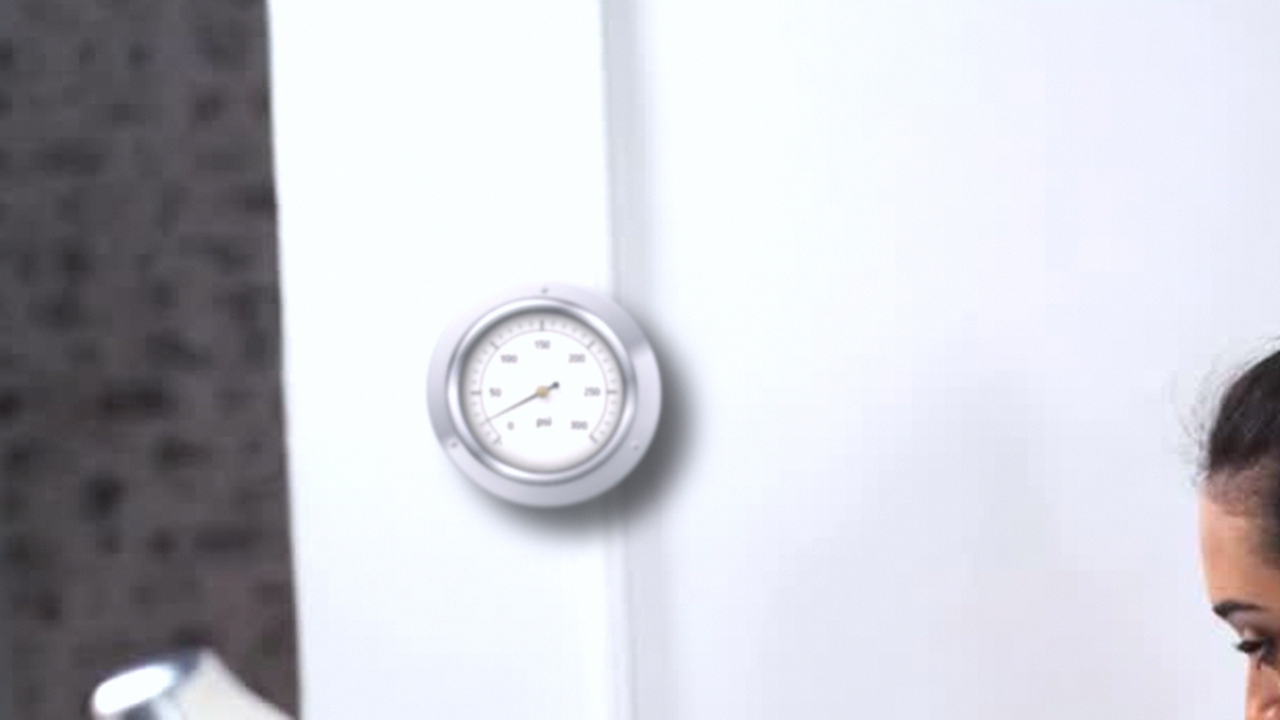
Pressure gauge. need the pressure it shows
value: 20 psi
